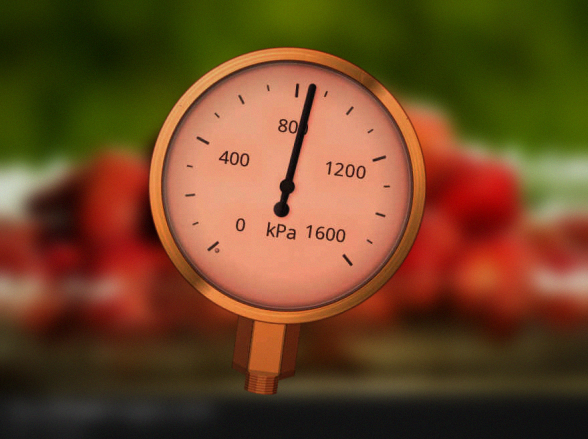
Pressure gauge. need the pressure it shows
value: 850 kPa
